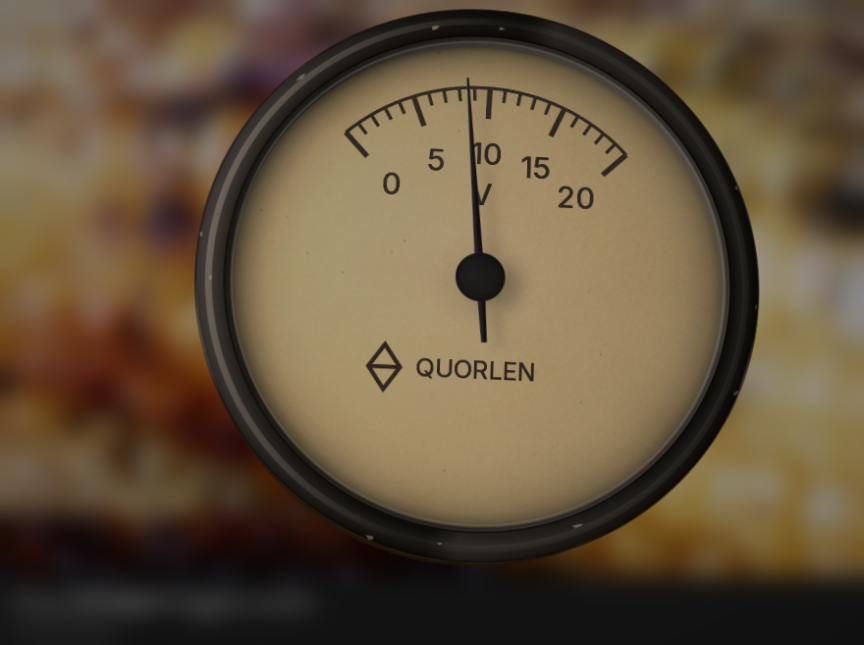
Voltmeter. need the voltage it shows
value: 8.5 V
